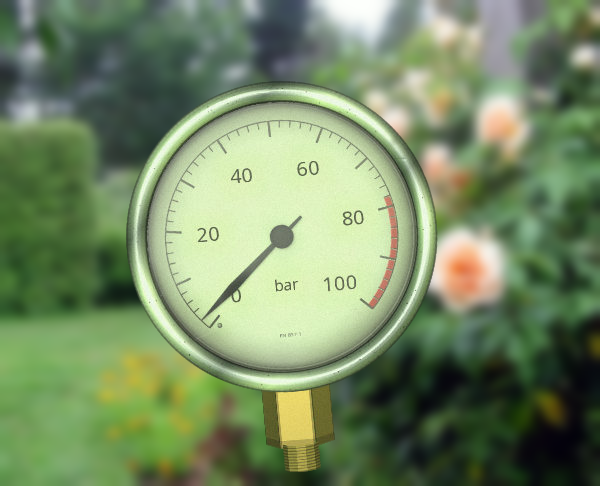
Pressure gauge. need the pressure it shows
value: 2 bar
